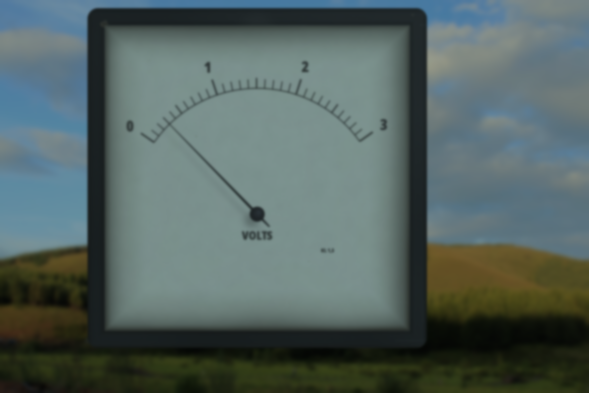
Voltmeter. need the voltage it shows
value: 0.3 V
